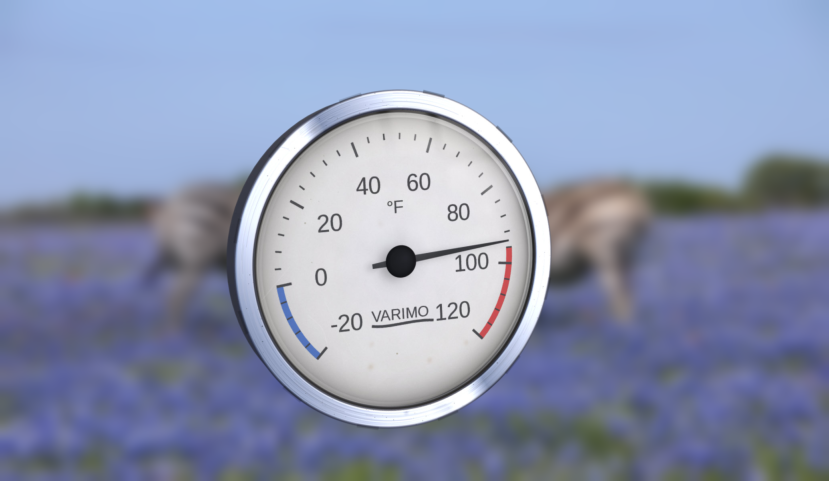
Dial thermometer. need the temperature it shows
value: 94 °F
